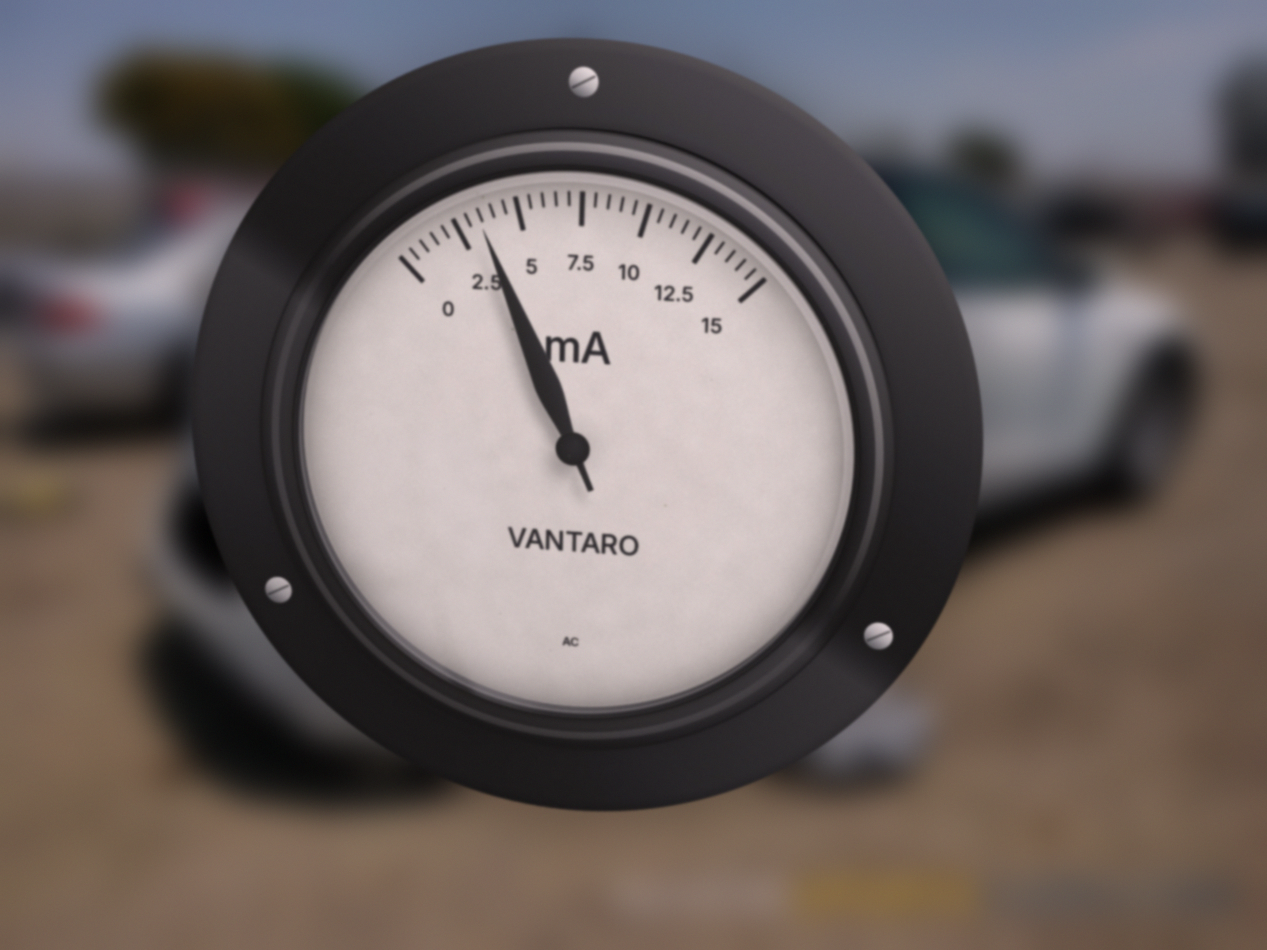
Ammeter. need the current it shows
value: 3.5 mA
